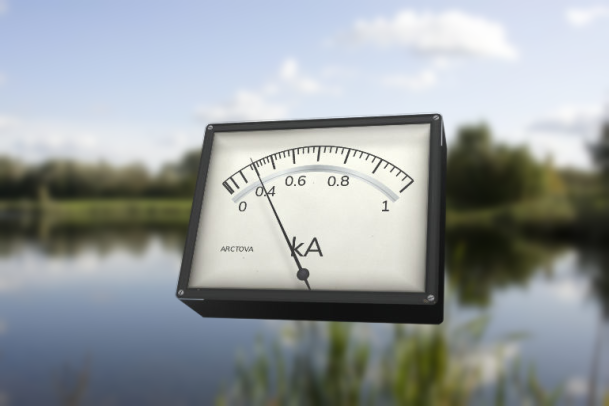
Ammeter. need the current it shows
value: 0.4 kA
